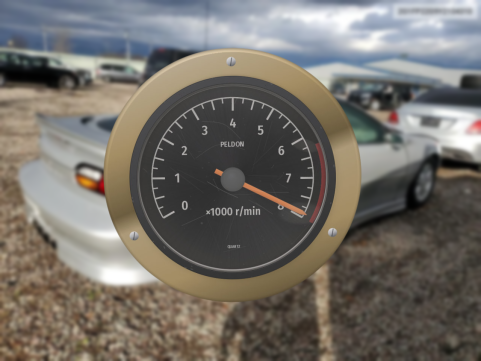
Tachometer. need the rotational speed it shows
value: 7875 rpm
